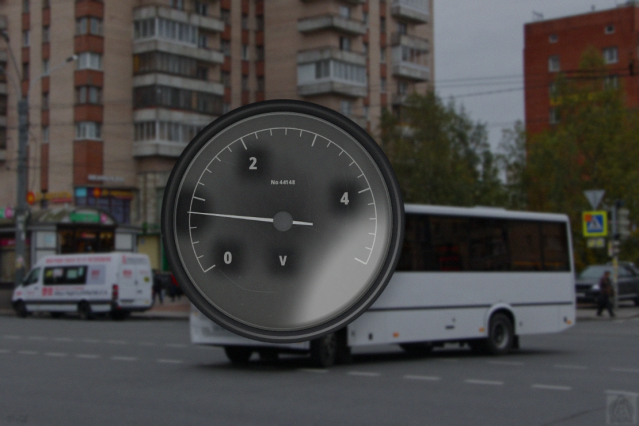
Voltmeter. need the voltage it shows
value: 0.8 V
